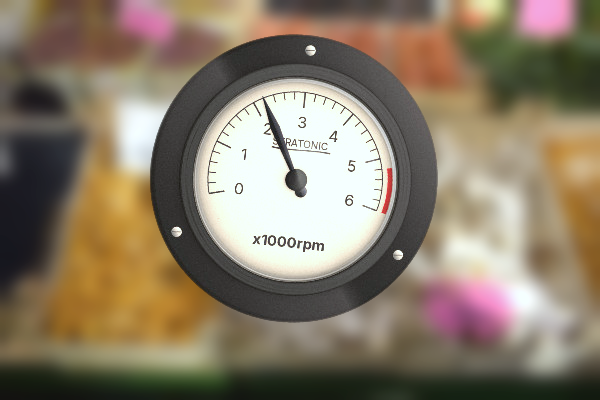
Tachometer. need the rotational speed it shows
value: 2200 rpm
